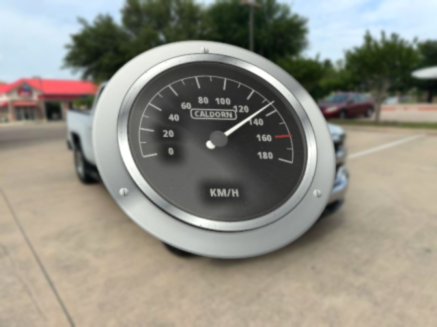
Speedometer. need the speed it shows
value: 135 km/h
